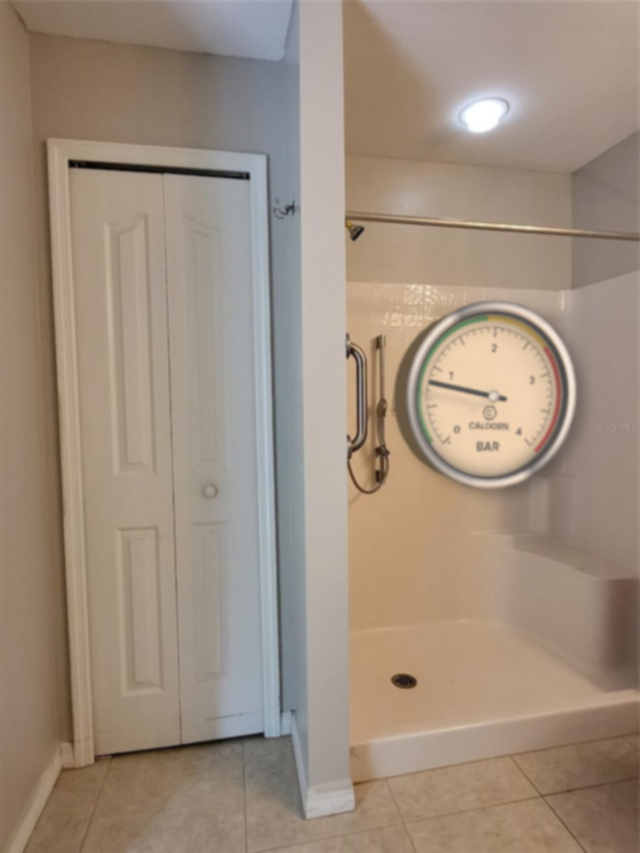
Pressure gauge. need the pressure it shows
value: 0.8 bar
